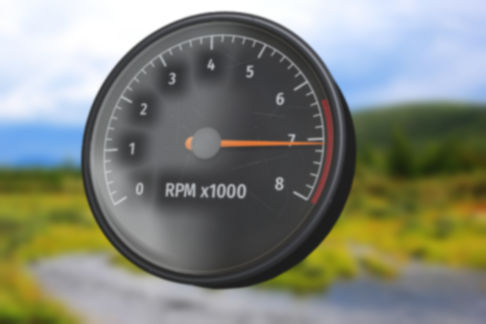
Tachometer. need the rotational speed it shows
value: 7100 rpm
